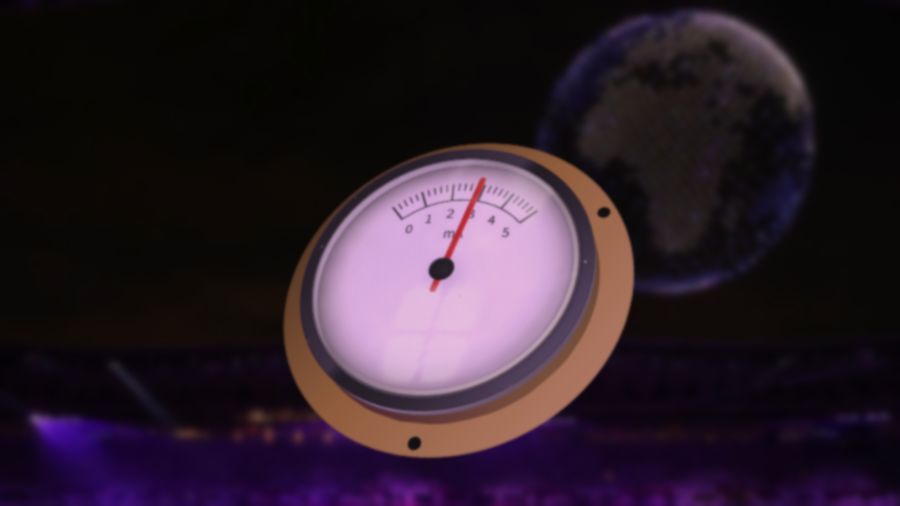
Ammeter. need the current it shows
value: 3 mA
